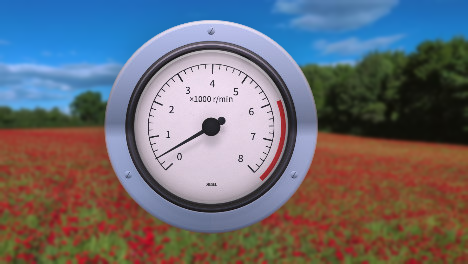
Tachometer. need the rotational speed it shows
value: 400 rpm
